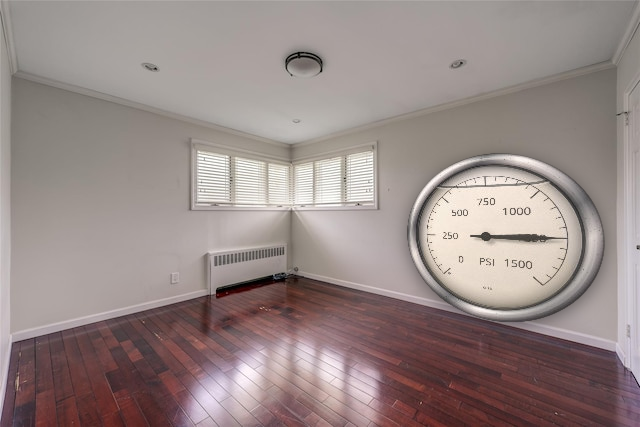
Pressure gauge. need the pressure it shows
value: 1250 psi
